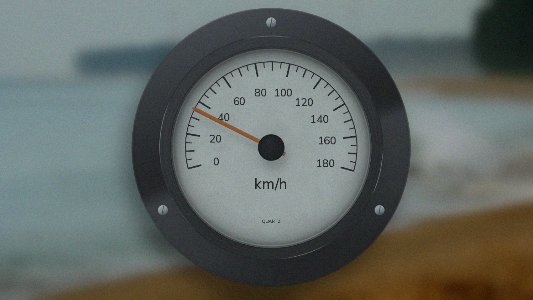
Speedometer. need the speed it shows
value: 35 km/h
